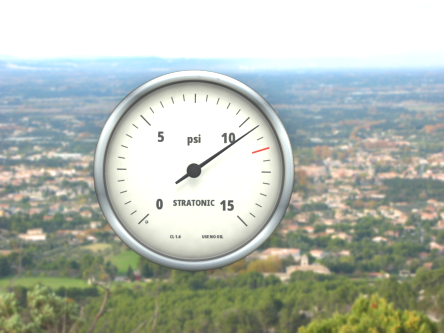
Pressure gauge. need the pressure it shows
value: 10.5 psi
